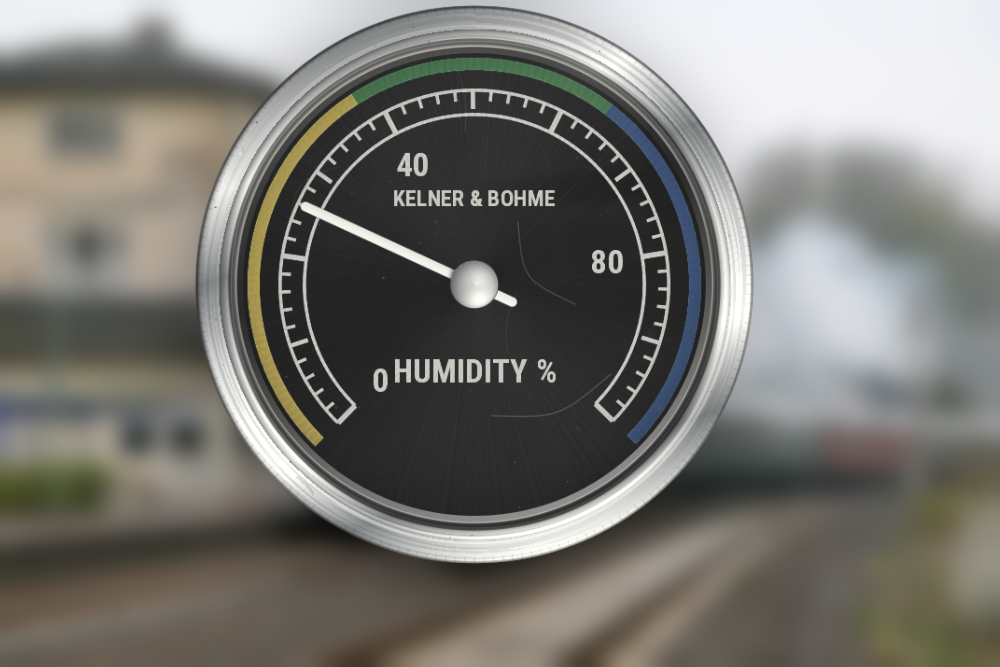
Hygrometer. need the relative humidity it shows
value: 26 %
